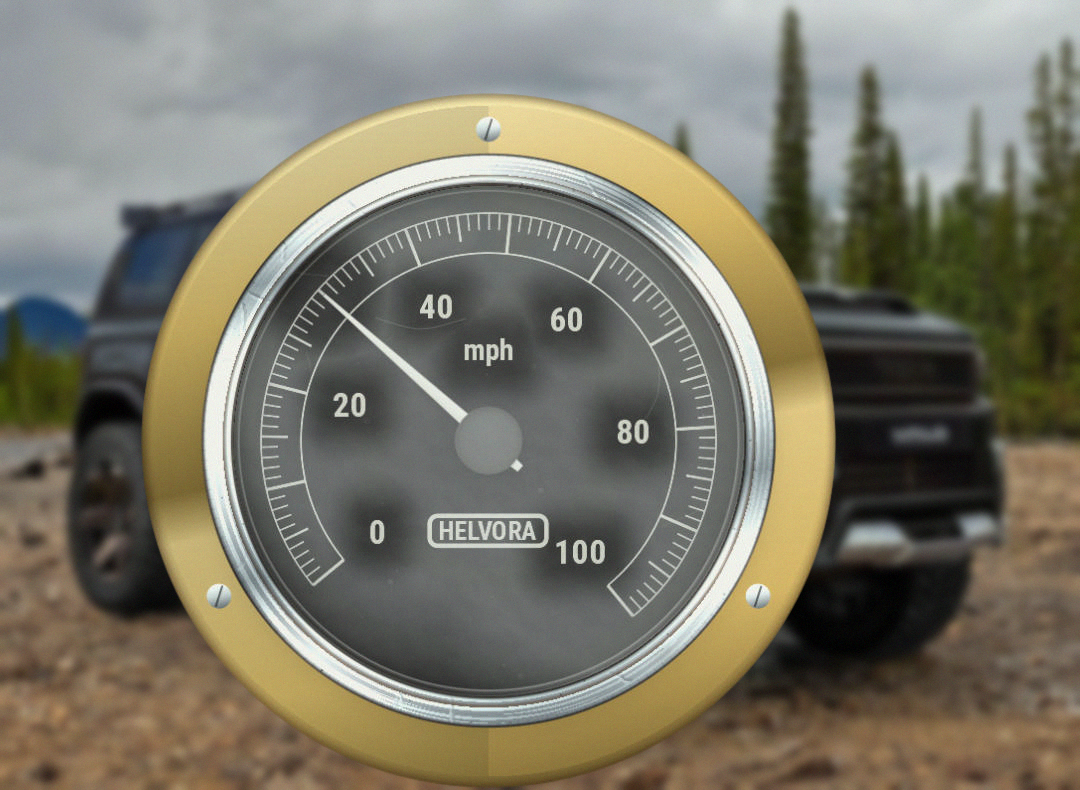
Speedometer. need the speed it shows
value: 30 mph
